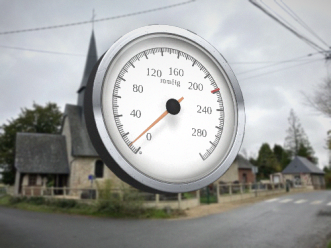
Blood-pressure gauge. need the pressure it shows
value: 10 mmHg
